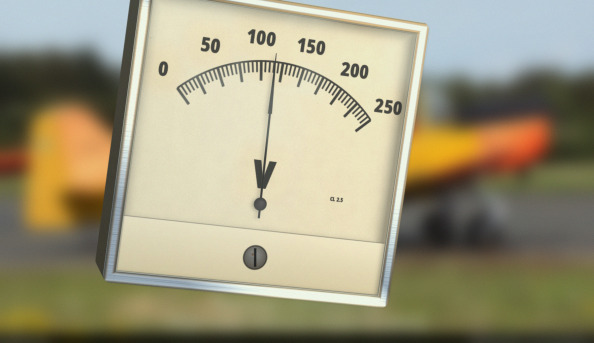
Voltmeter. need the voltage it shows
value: 115 V
